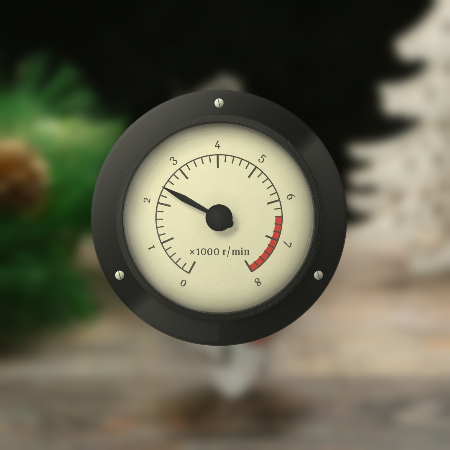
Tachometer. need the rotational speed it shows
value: 2400 rpm
